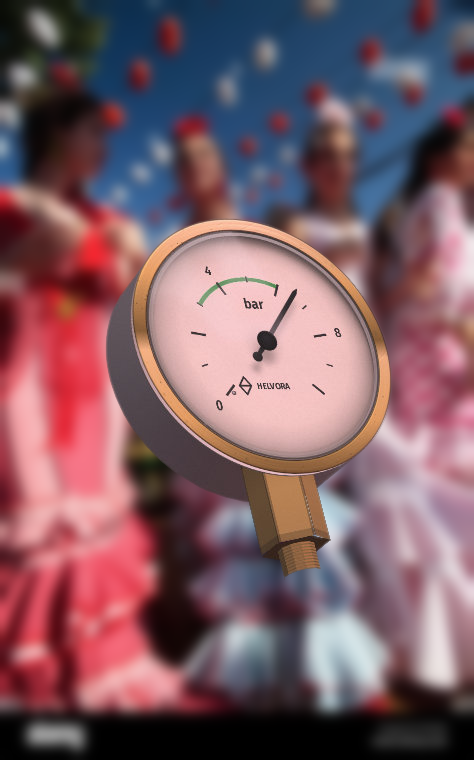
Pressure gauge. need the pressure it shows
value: 6.5 bar
